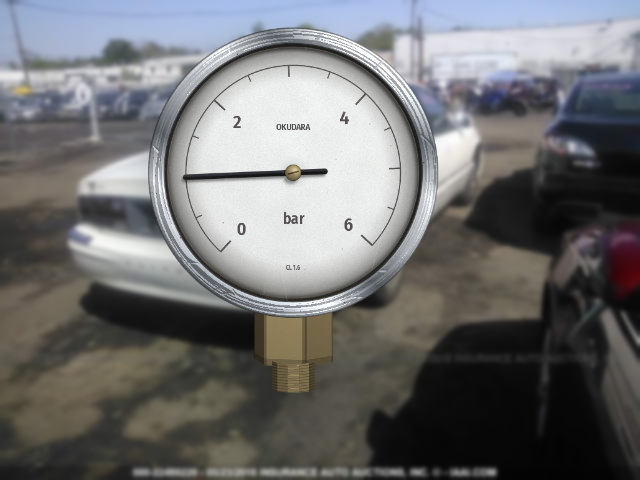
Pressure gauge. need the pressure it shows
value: 1 bar
